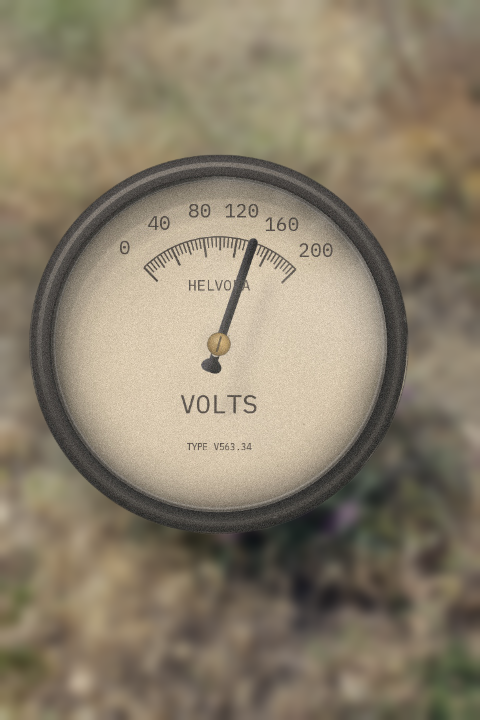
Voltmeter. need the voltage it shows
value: 140 V
